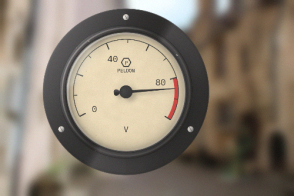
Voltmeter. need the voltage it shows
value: 85 V
